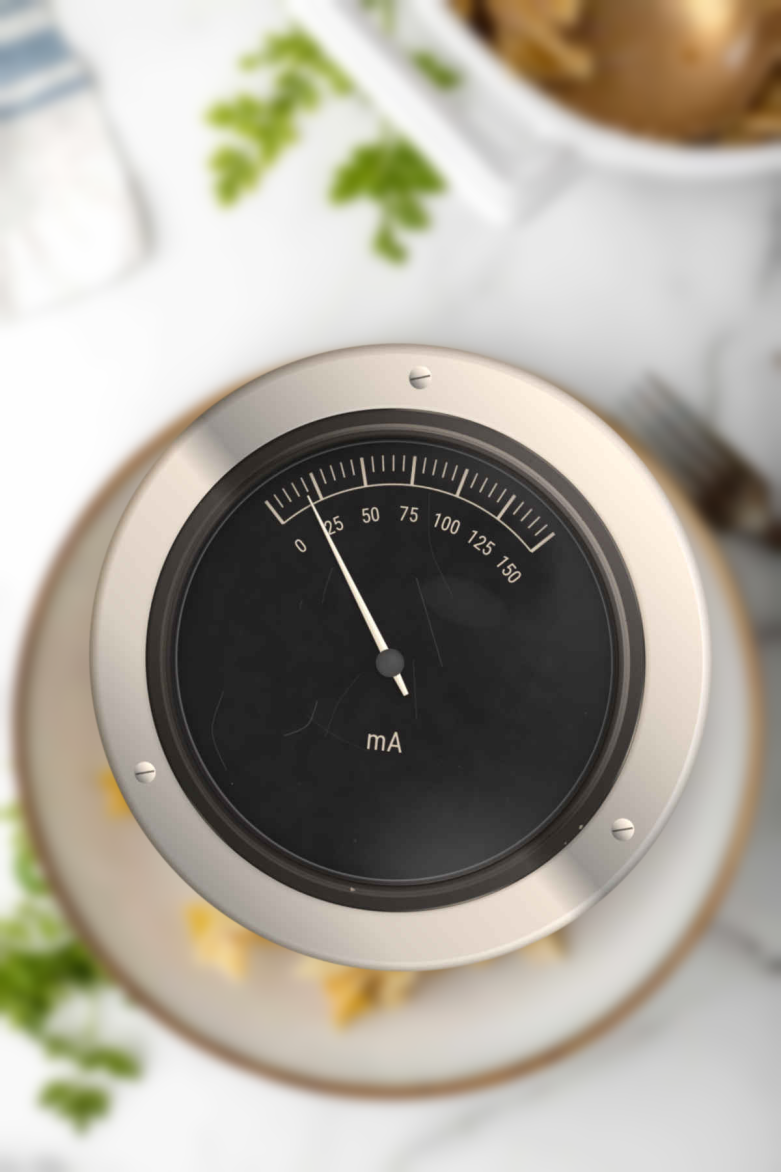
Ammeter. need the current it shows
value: 20 mA
